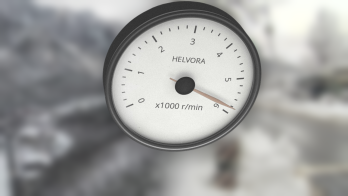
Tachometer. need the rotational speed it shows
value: 5800 rpm
